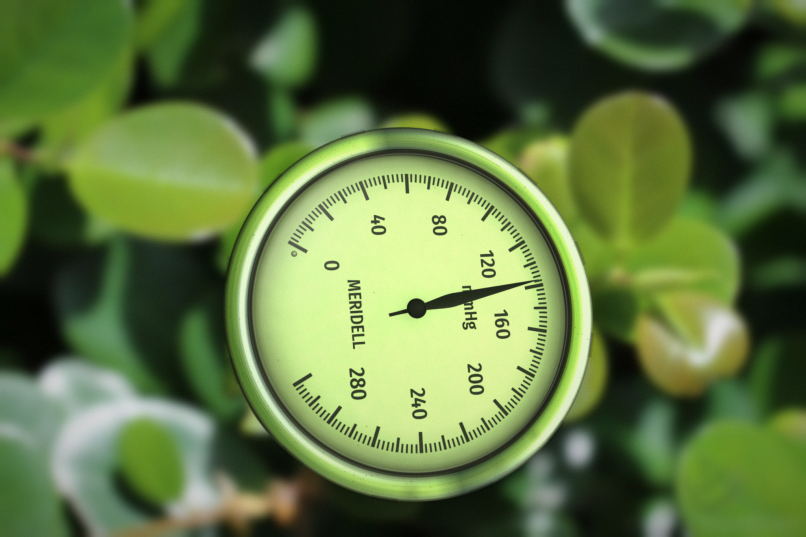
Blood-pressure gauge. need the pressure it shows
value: 138 mmHg
